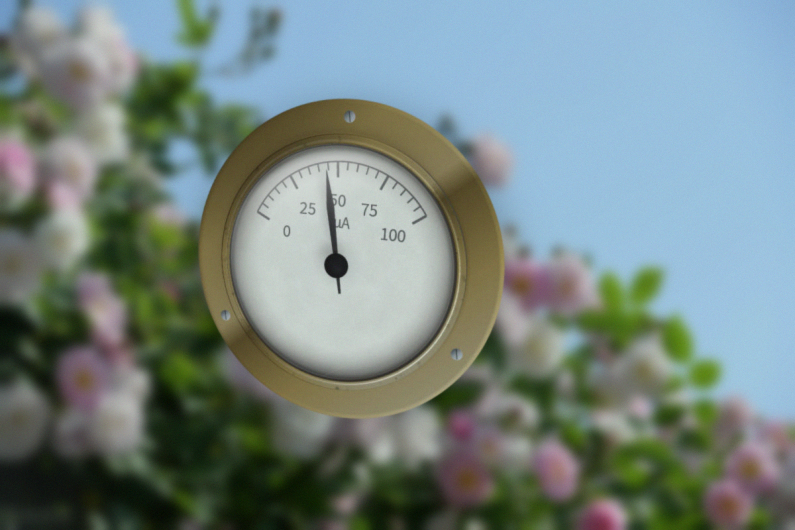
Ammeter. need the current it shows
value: 45 µA
